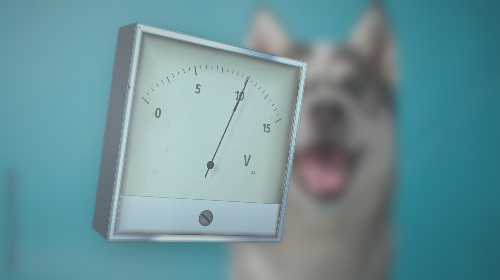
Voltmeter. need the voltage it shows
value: 10 V
